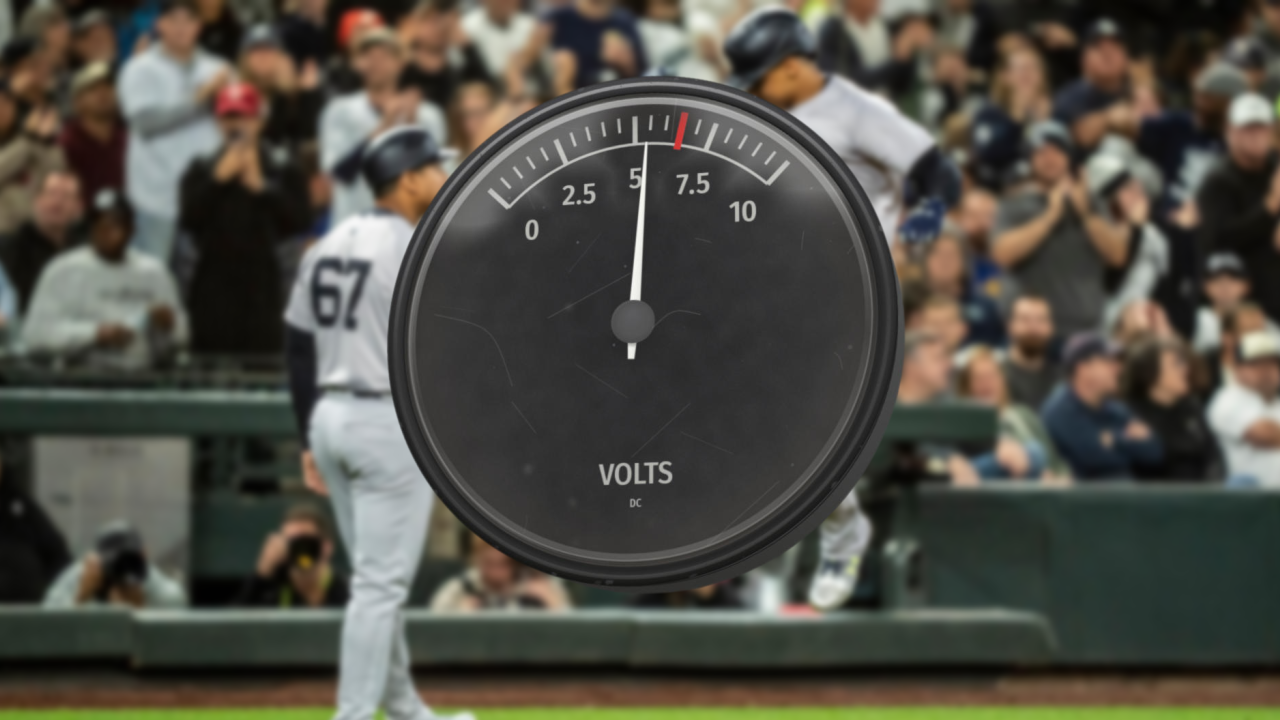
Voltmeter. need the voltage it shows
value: 5.5 V
